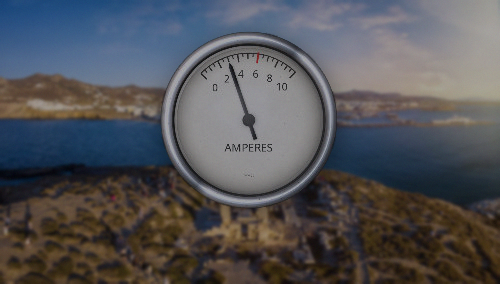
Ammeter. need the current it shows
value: 3 A
